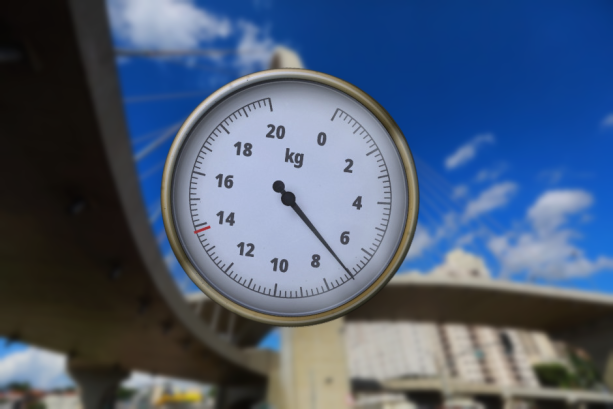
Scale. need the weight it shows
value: 7 kg
